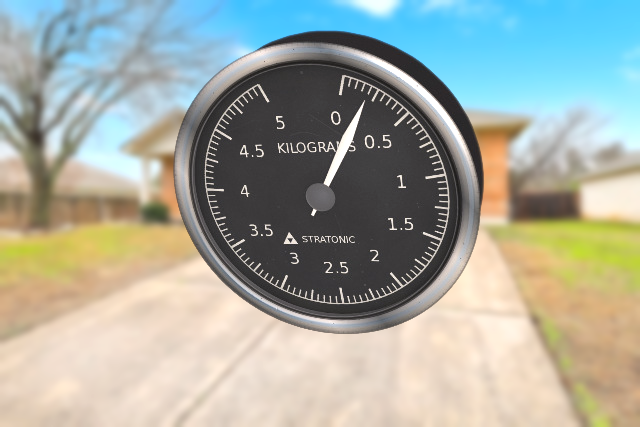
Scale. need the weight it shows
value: 0.2 kg
